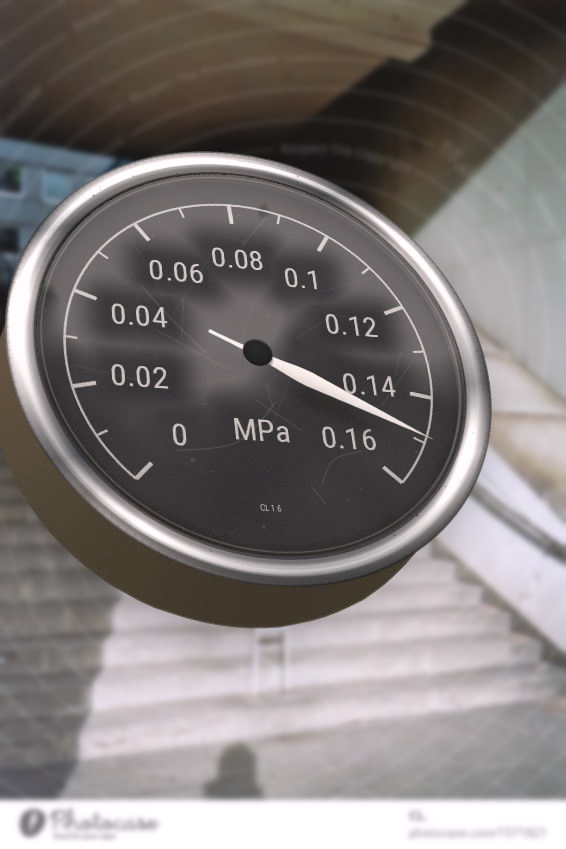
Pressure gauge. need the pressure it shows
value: 0.15 MPa
